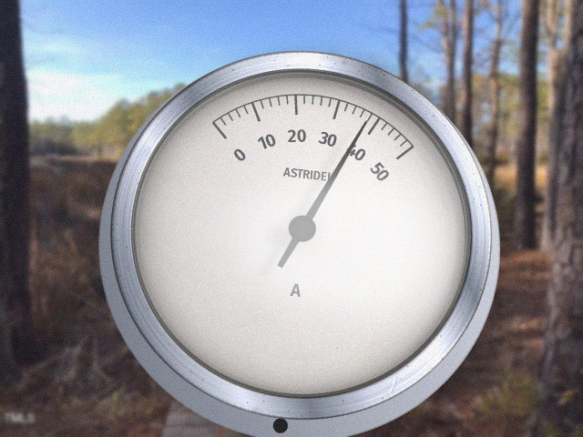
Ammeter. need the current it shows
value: 38 A
